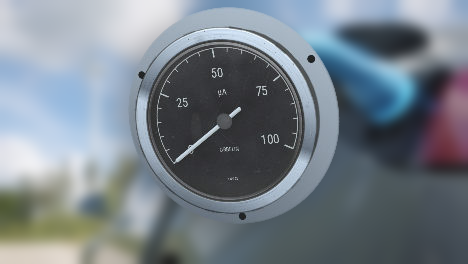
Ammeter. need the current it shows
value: 0 µA
